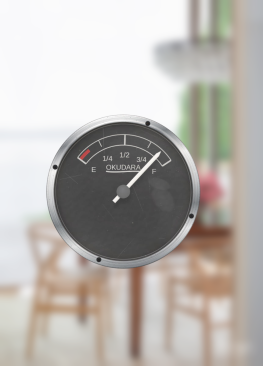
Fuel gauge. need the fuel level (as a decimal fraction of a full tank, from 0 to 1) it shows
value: 0.875
